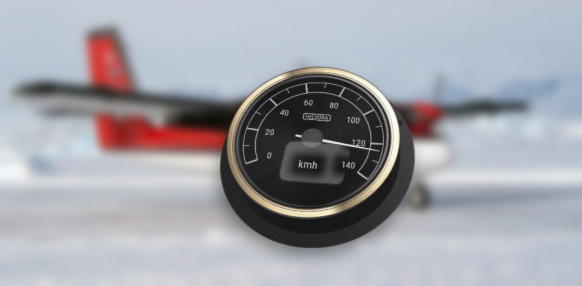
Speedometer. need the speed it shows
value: 125 km/h
